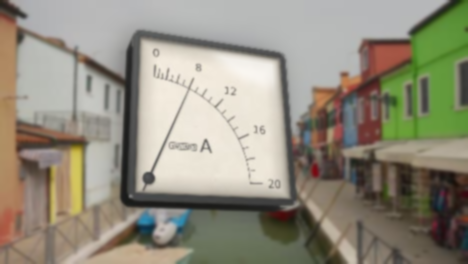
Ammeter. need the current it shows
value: 8 A
